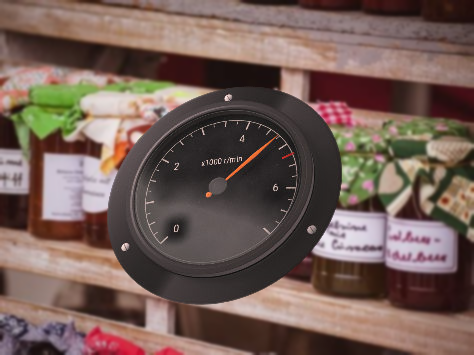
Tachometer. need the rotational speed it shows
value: 4750 rpm
